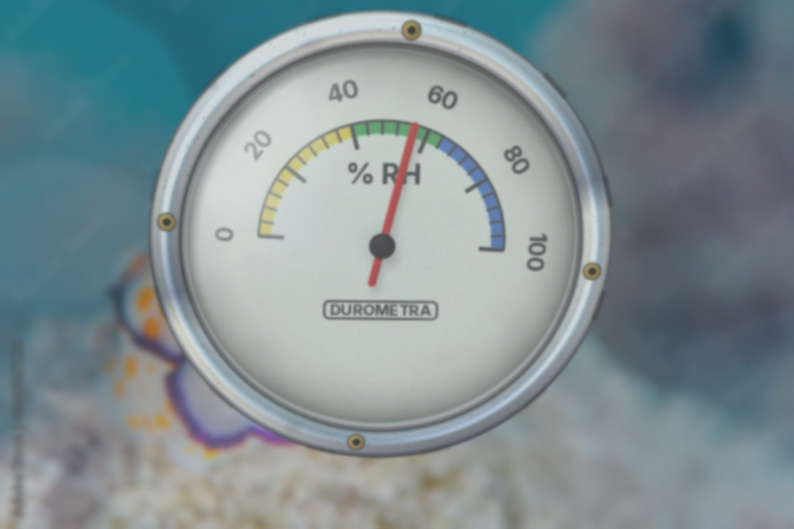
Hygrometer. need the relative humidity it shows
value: 56 %
